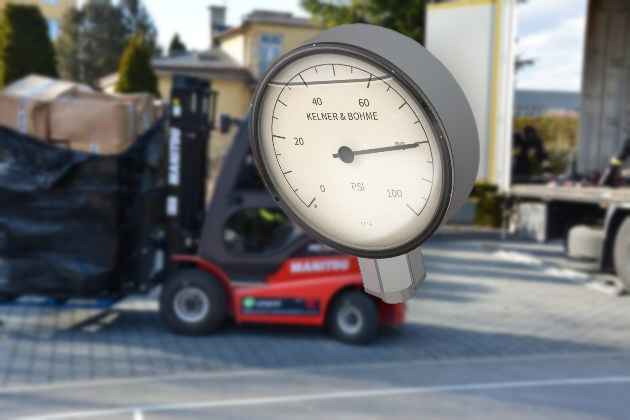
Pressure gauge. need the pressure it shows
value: 80 psi
